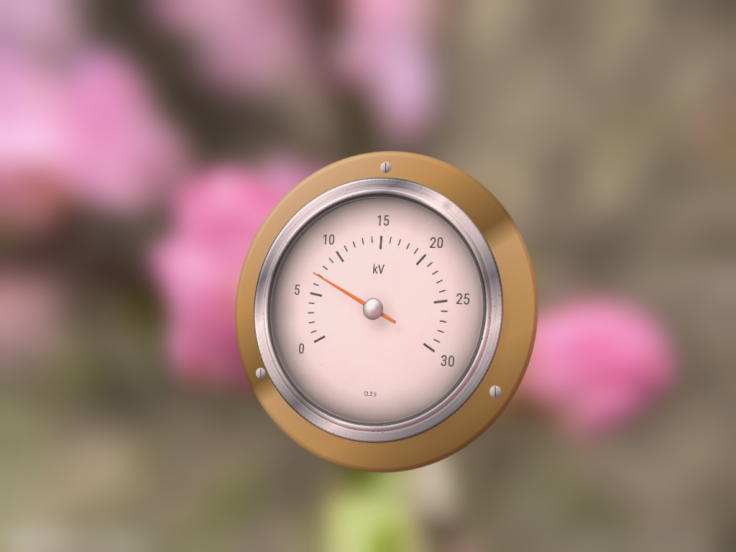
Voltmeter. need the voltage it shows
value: 7 kV
